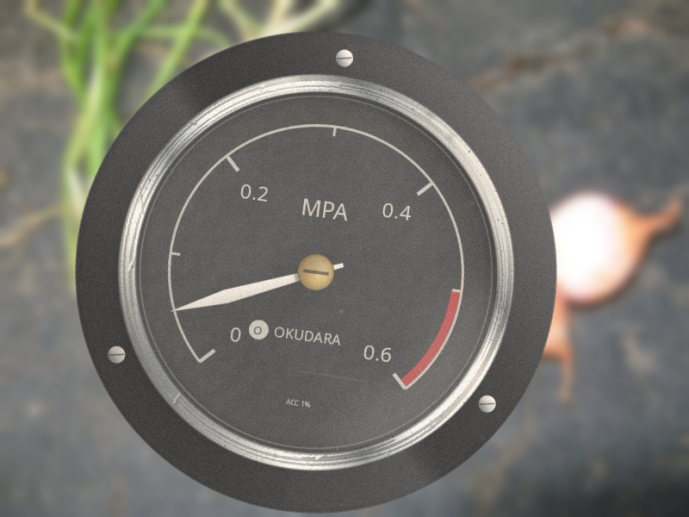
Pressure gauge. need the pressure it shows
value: 0.05 MPa
